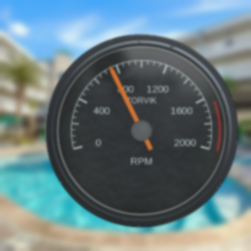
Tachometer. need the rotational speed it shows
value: 750 rpm
